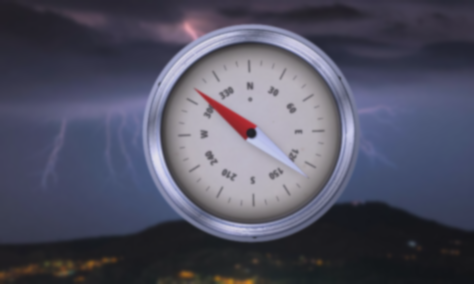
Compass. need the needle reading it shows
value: 310 °
